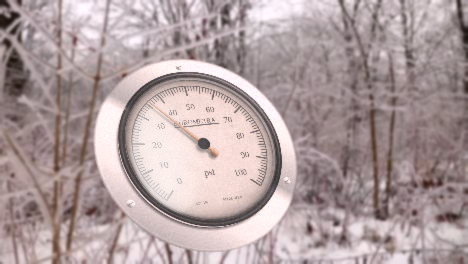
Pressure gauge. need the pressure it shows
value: 35 psi
